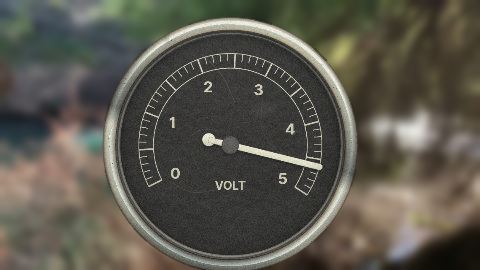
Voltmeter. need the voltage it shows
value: 4.6 V
